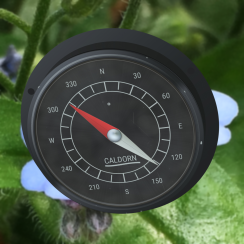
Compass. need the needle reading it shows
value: 315 °
